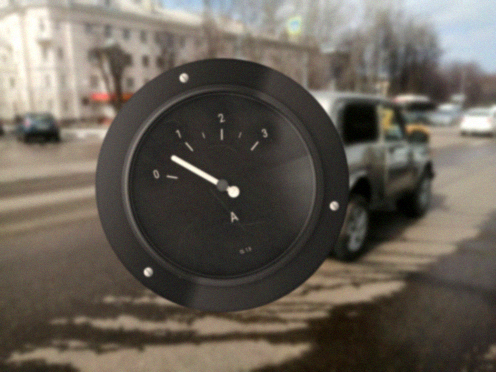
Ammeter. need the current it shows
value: 0.5 A
